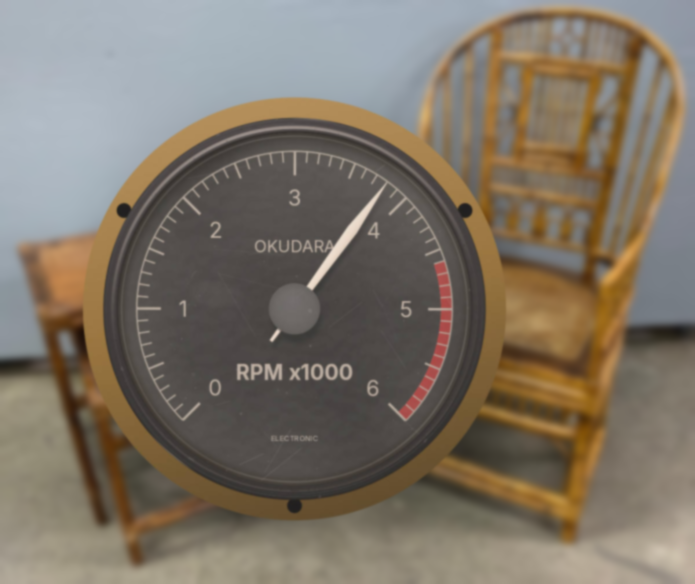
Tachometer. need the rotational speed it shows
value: 3800 rpm
